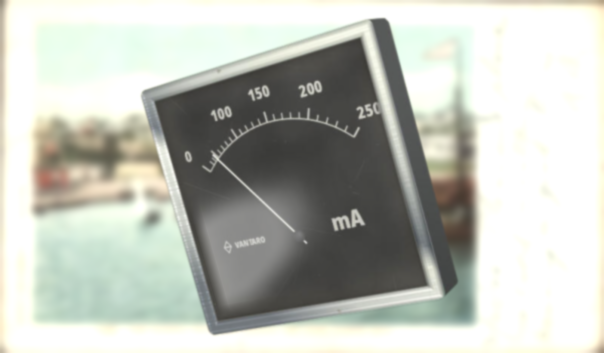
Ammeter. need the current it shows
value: 50 mA
